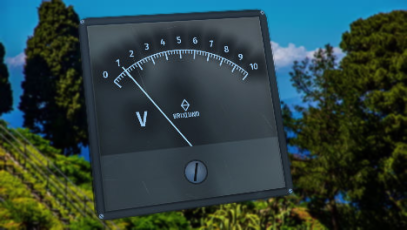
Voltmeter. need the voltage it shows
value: 1 V
